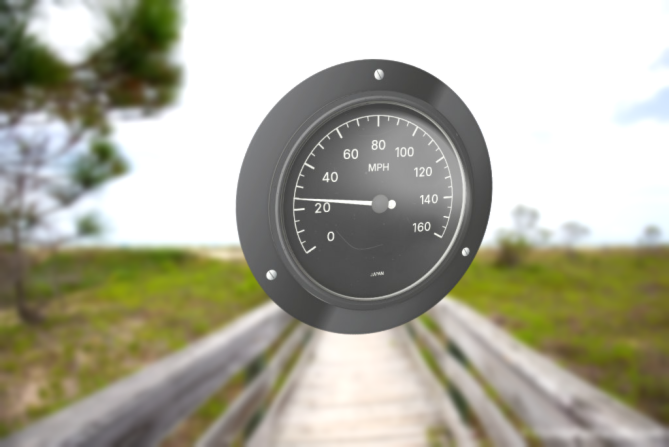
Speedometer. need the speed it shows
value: 25 mph
